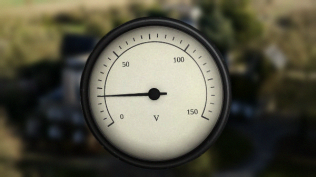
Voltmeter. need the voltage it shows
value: 20 V
